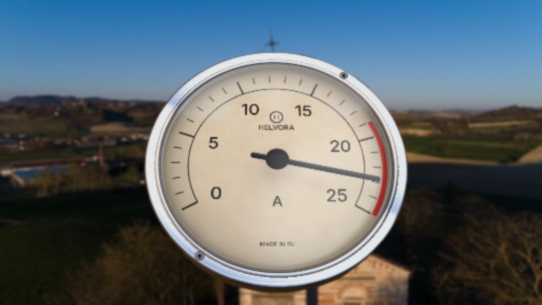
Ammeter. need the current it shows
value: 23 A
